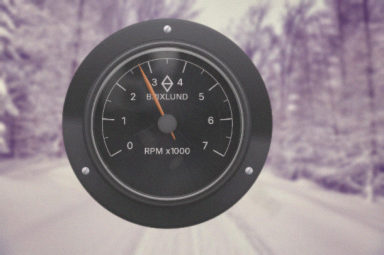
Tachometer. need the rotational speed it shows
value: 2750 rpm
